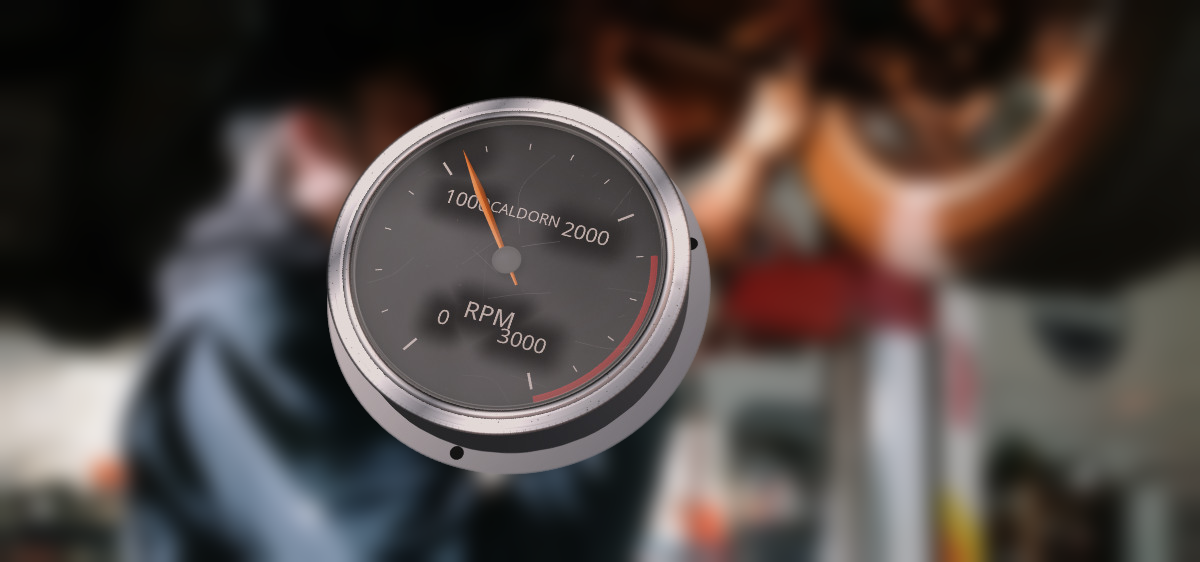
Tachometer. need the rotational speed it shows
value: 1100 rpm
